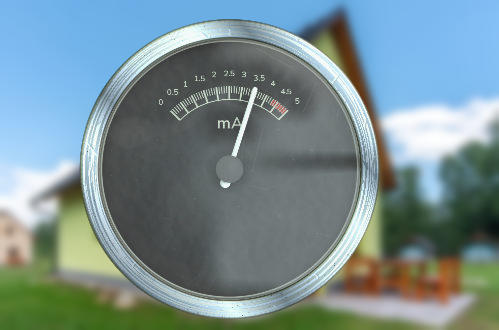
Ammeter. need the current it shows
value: 3.5 mA
